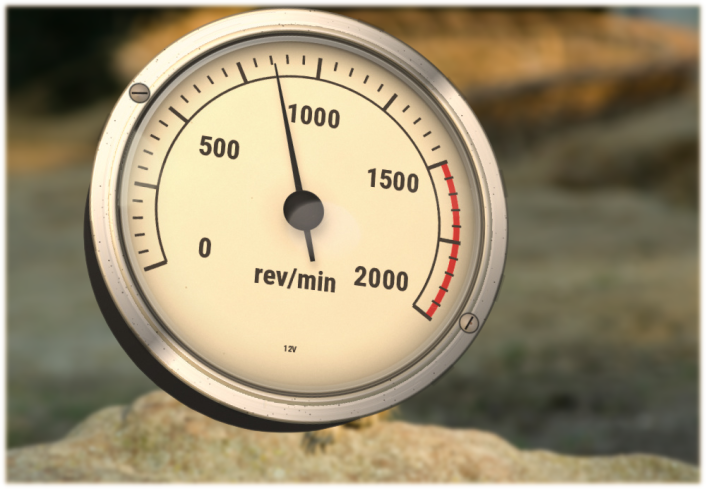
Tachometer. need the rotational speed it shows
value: 850 rpm
